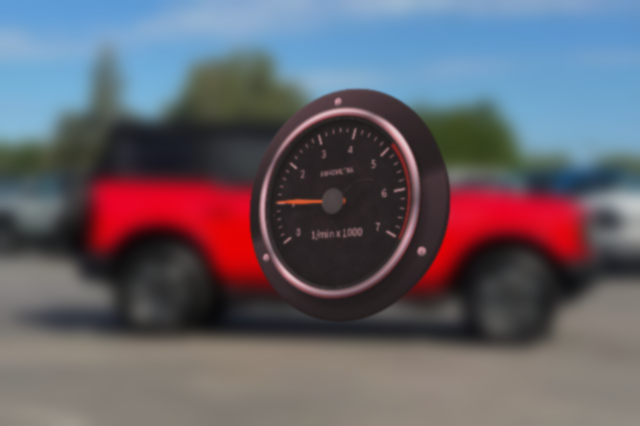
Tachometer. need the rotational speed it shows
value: 1000 rpm
